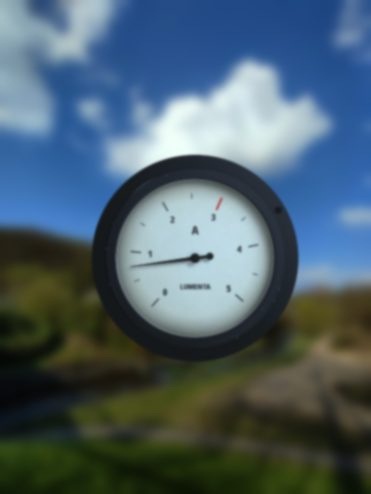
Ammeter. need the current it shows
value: 0.75 A
